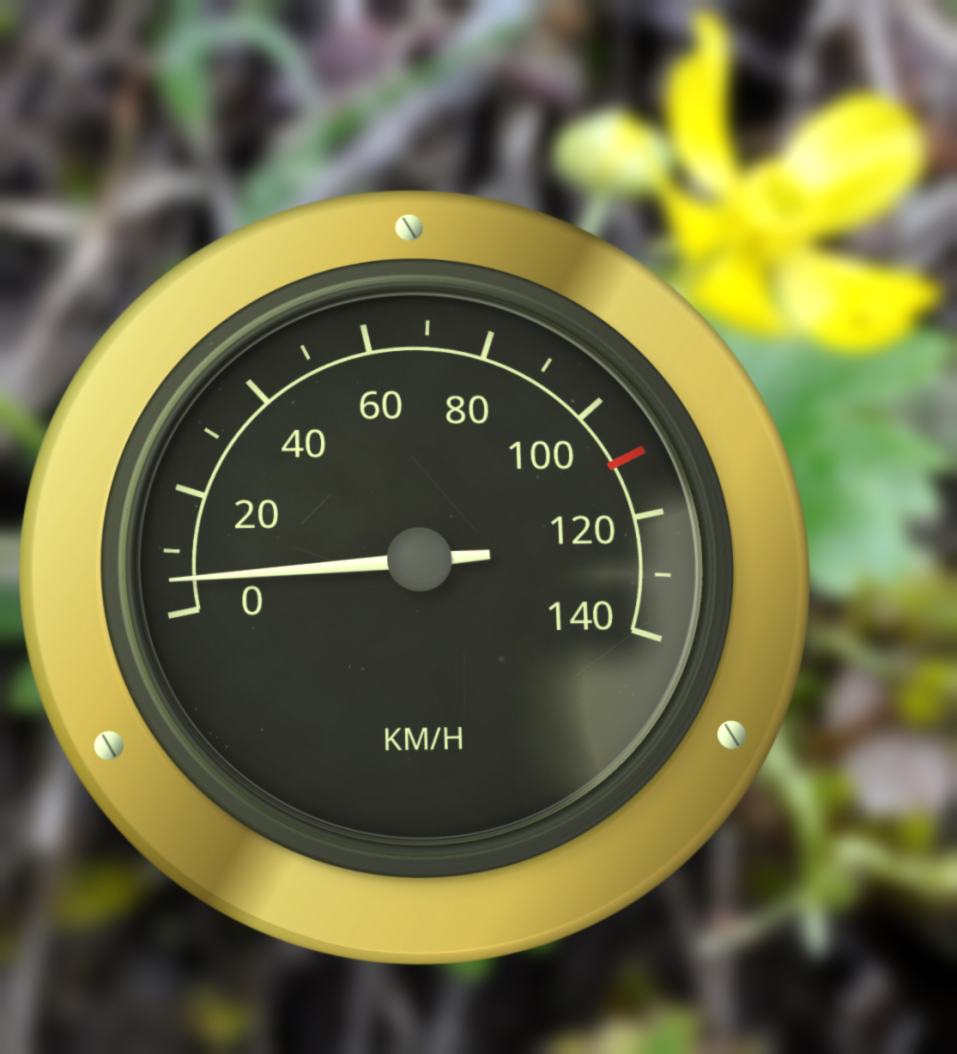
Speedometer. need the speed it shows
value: 5 km/h
